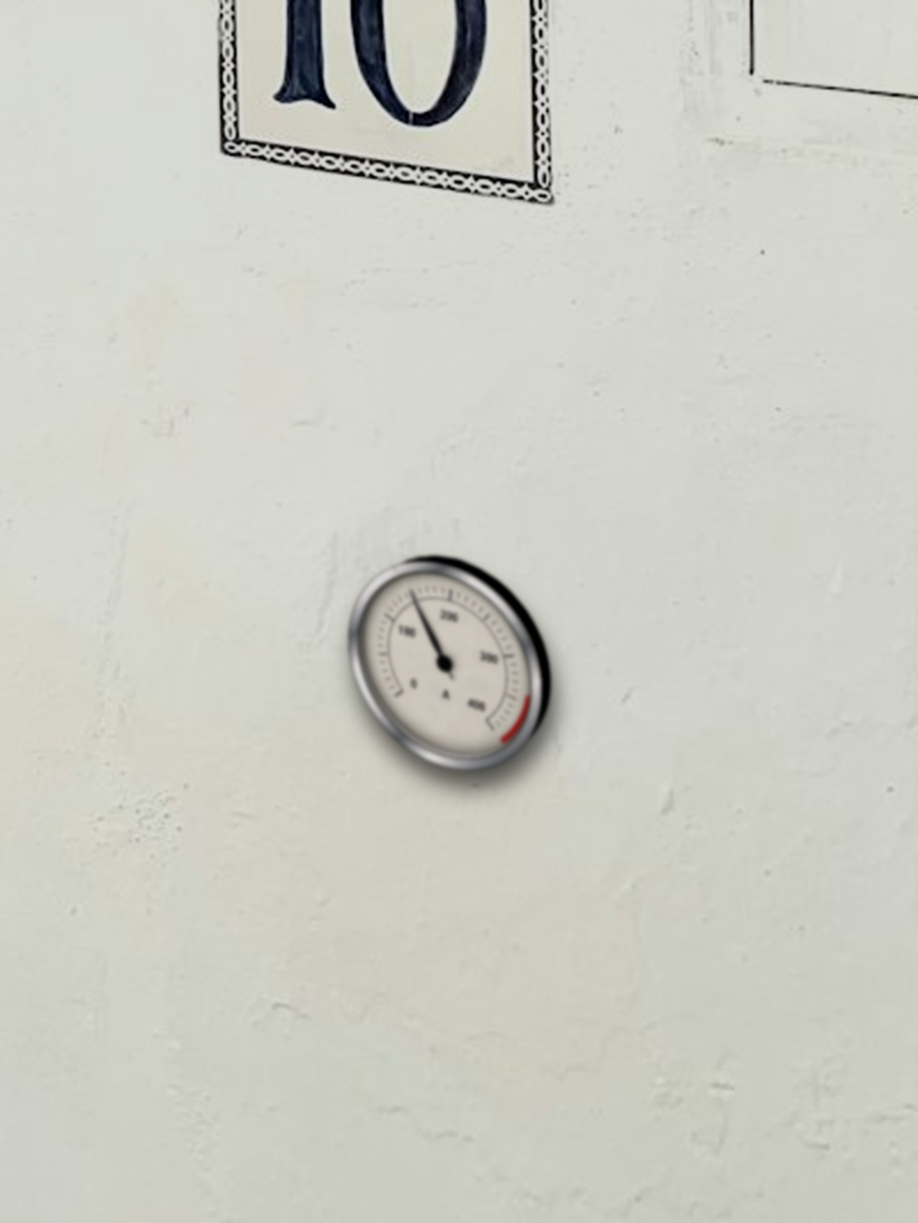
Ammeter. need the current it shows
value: 150 A
